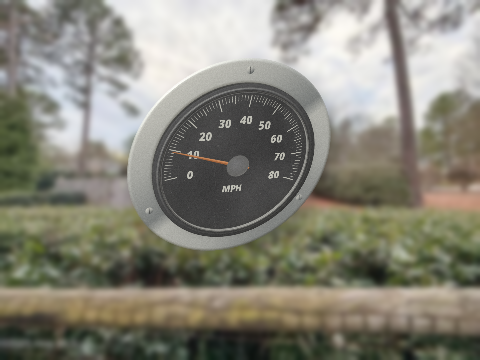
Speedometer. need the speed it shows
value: 10 mph
